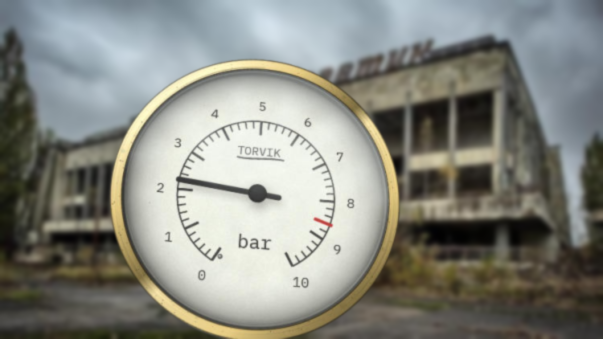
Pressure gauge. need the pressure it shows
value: 2.2 bar
